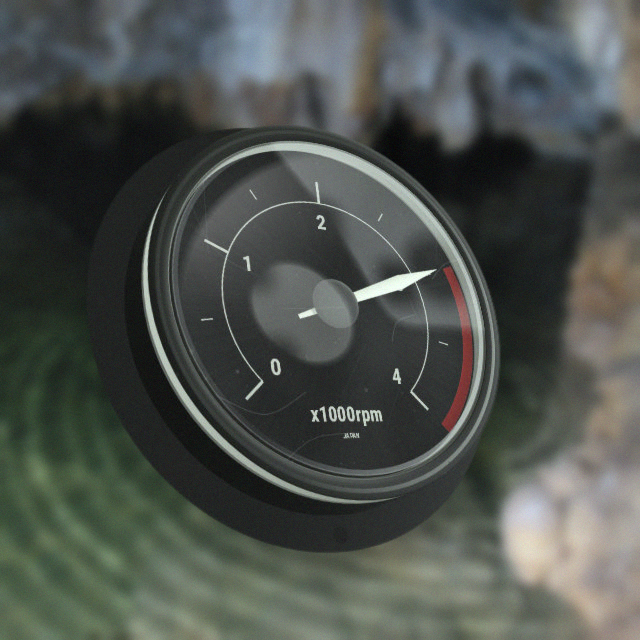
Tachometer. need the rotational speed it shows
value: 3000 rpm
